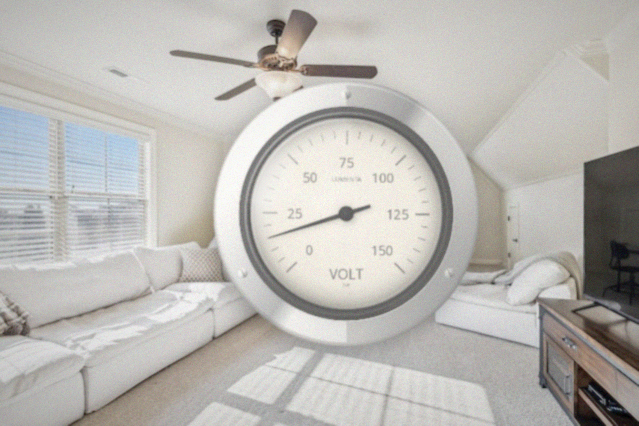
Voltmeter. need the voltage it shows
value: 15 V
